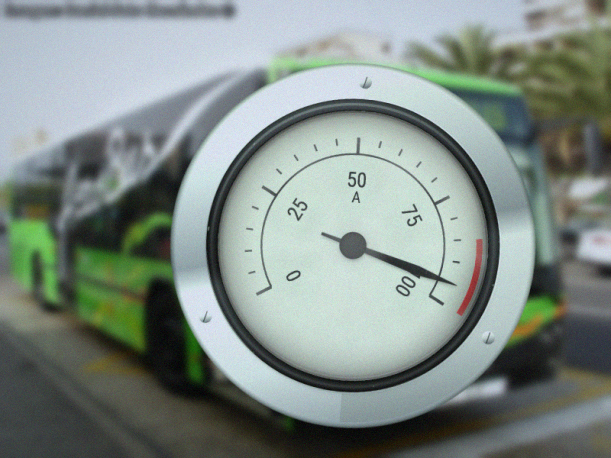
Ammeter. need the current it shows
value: 95 A
